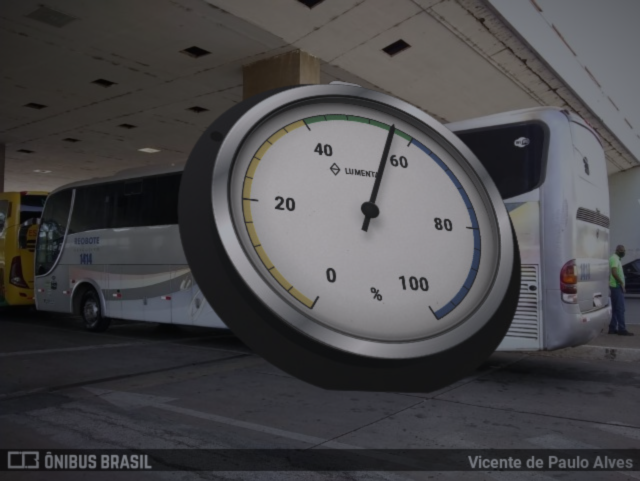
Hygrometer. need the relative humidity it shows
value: 56 %
